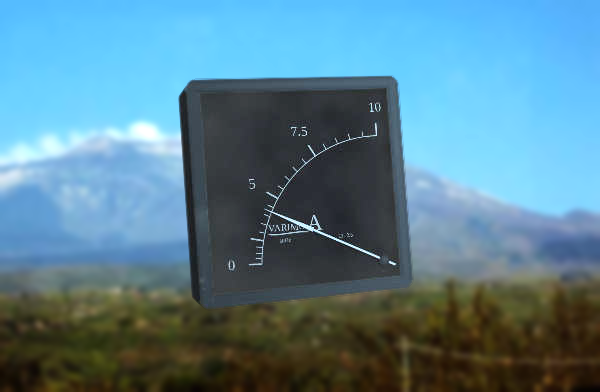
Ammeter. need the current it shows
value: 4.25 A
